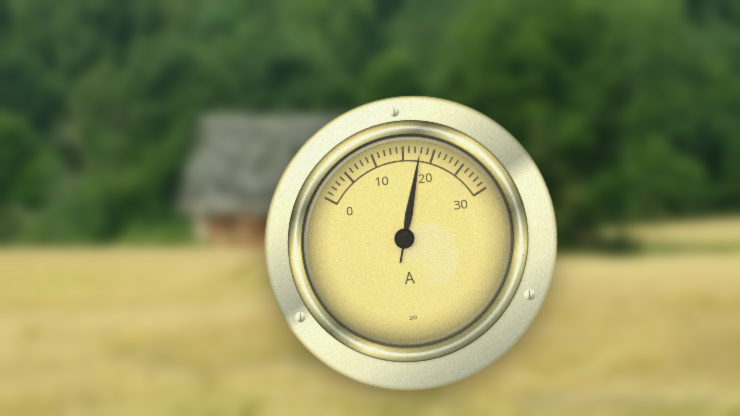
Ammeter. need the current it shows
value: 18 A
